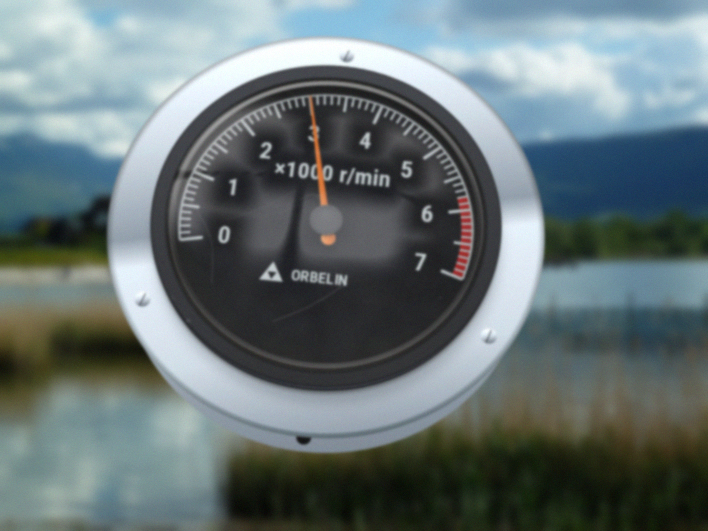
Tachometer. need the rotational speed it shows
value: 3000 rpm
